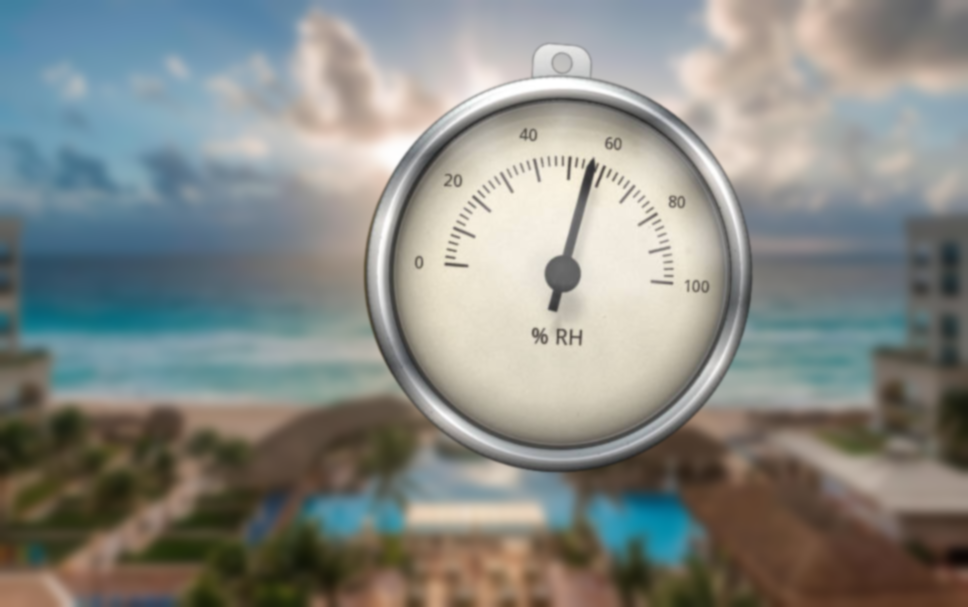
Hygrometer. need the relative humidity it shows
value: 56 %
